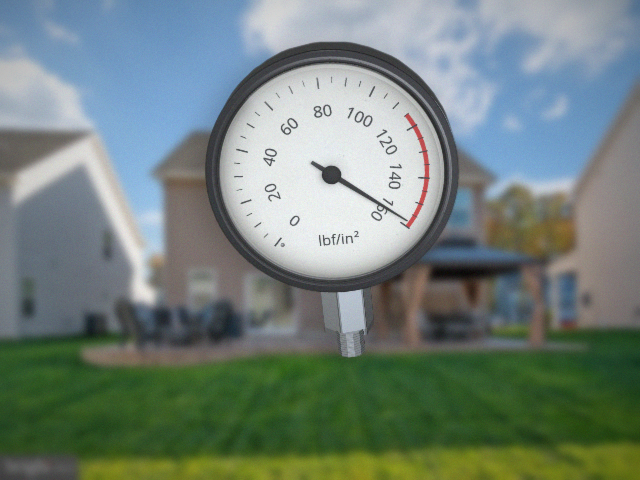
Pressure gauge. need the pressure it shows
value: 157.5 psi
